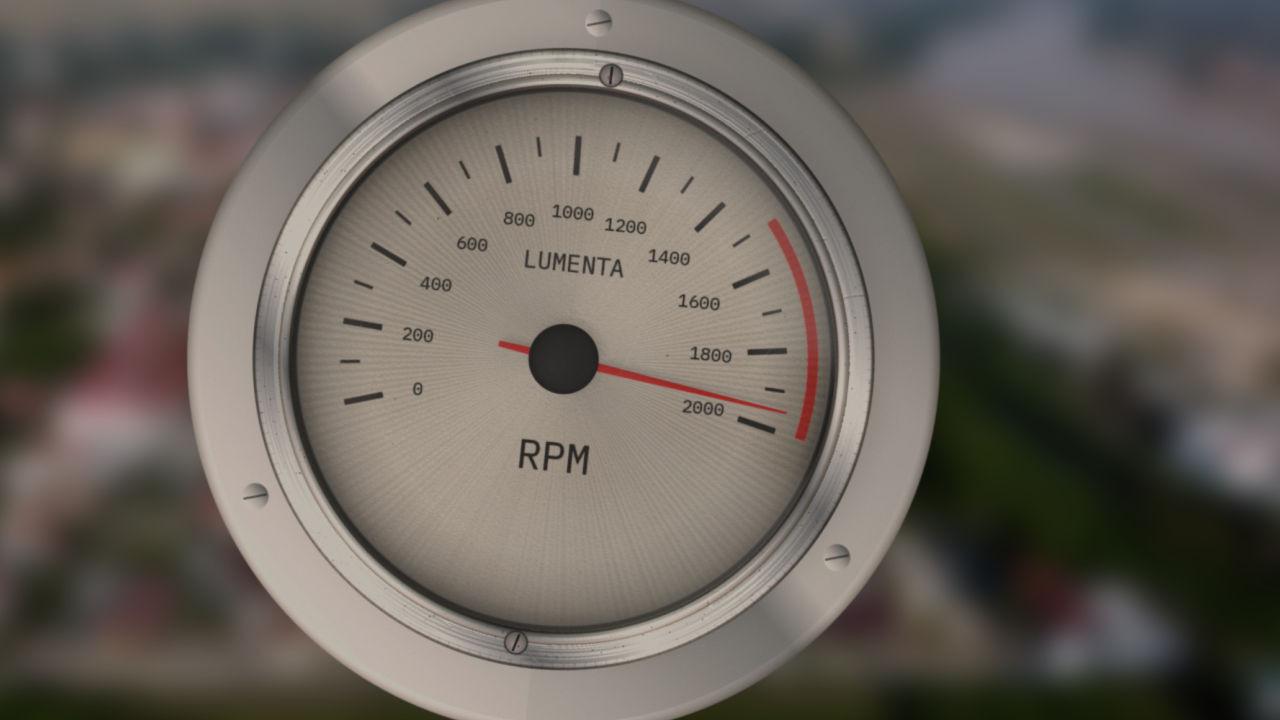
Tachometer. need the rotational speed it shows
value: 1950 rpm
